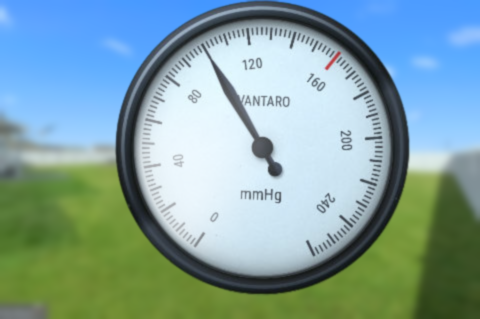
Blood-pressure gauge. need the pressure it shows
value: 100 mmHg
